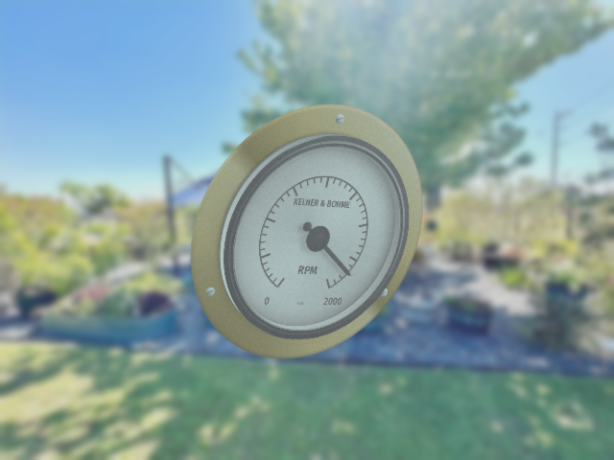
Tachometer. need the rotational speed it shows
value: 1850 rpm
